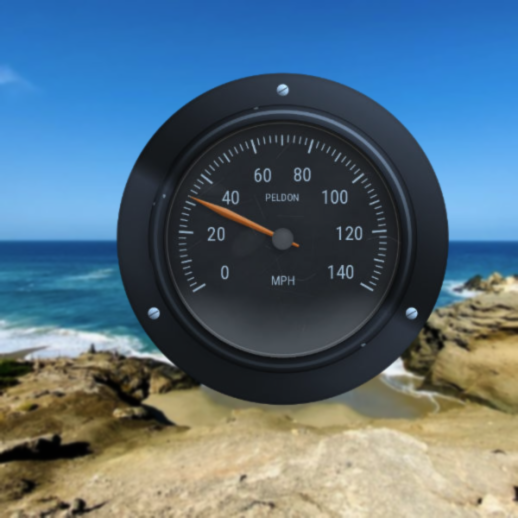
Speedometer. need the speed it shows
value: 32 mph
